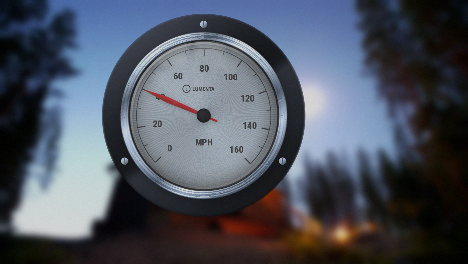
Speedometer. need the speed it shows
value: 40 mph
